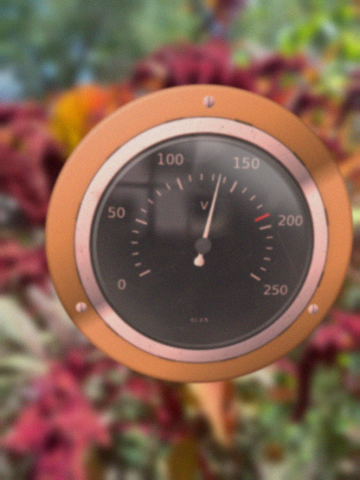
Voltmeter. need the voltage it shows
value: 135 V
